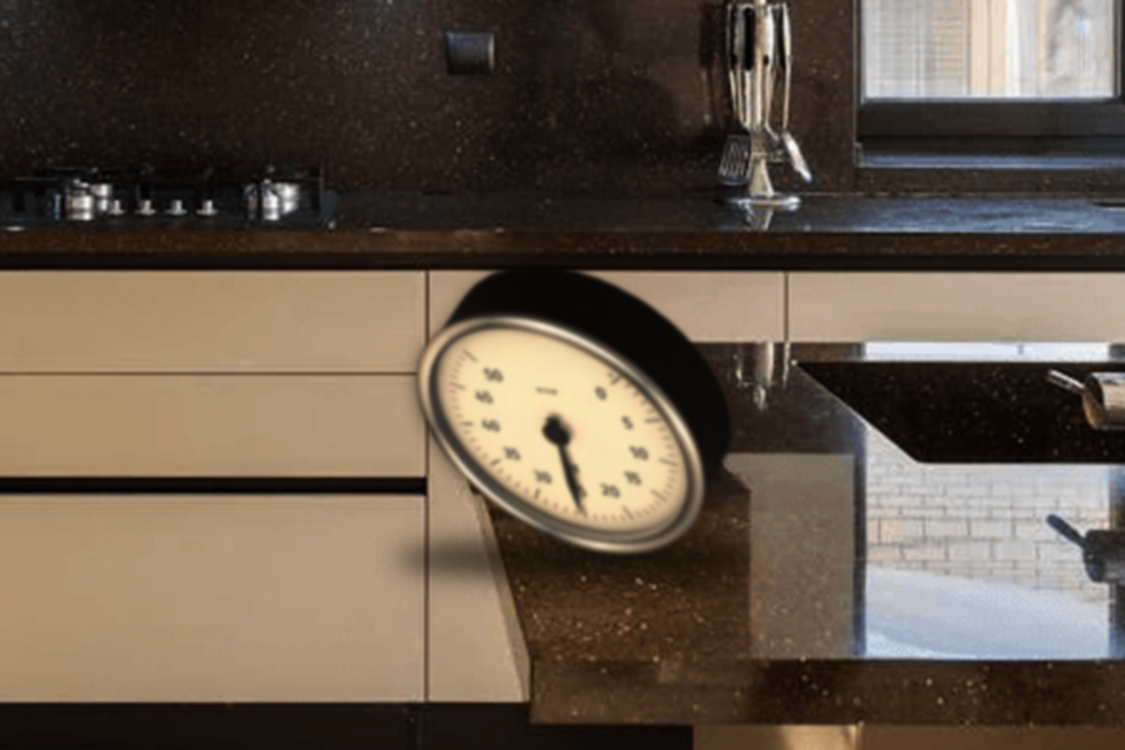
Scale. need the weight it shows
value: 25 kg
